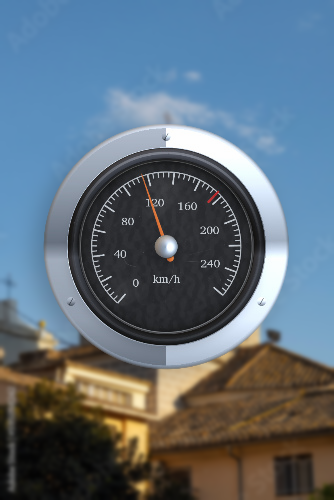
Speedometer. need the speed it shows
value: 116 km/h
